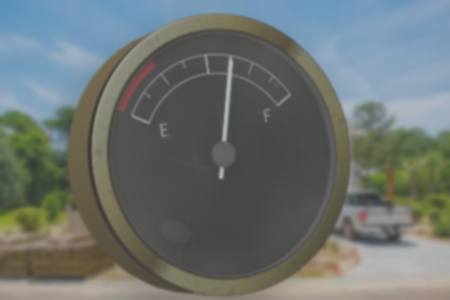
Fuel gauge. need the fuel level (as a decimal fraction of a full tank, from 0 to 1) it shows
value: 0.625
